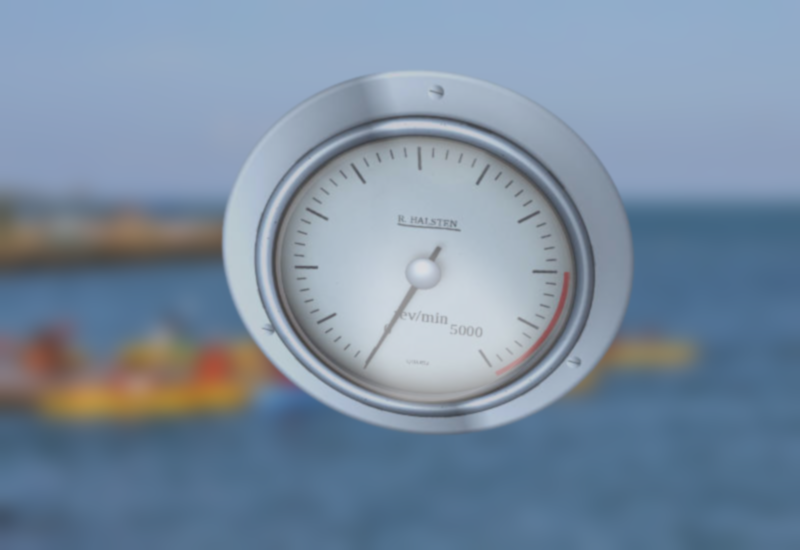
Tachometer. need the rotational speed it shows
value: 0 rpm
